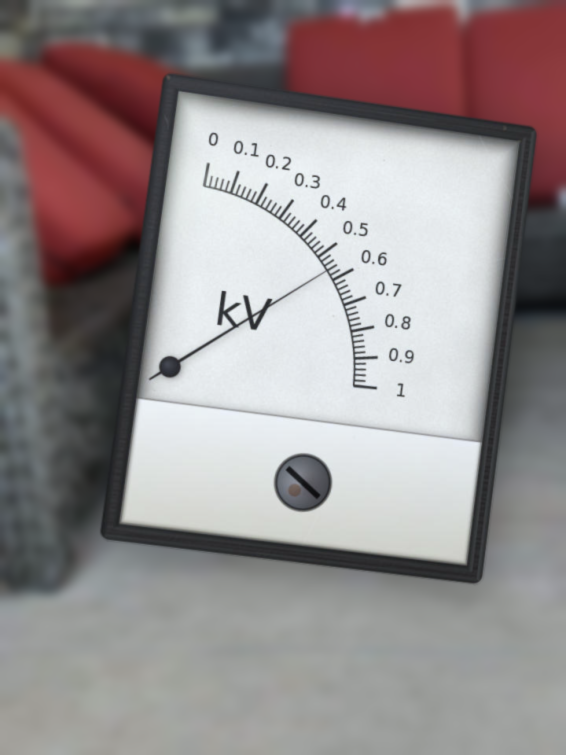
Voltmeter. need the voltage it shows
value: 0.56 kV
